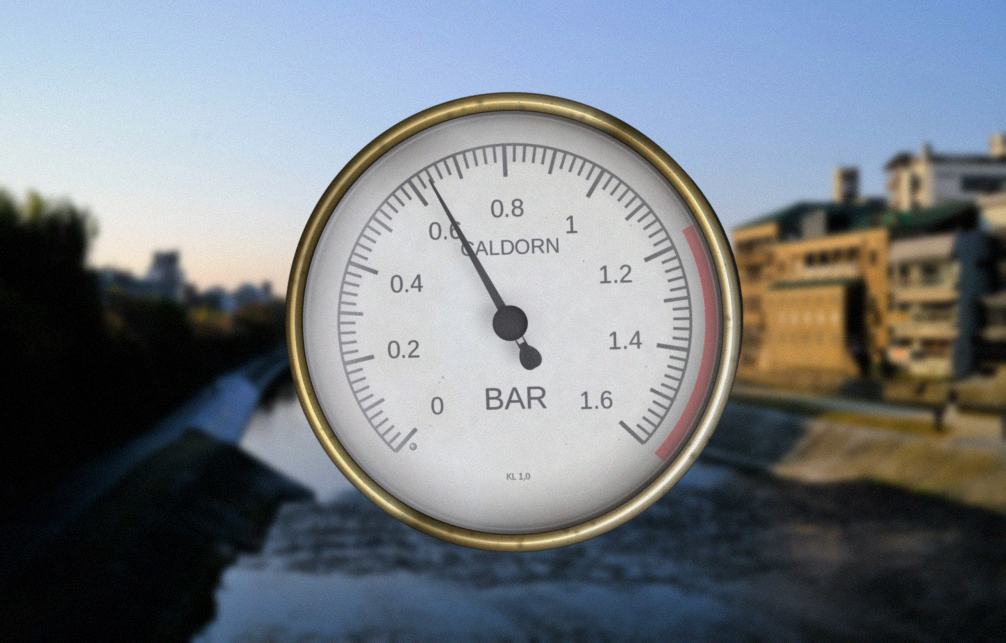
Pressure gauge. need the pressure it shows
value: 0.64 bar
